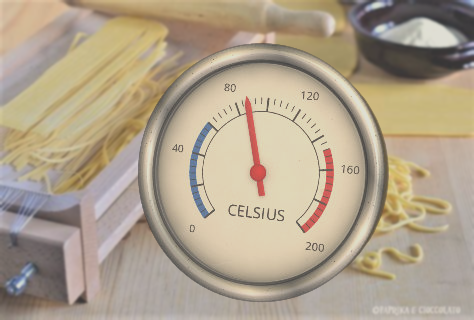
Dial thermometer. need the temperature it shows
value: 88 °C
